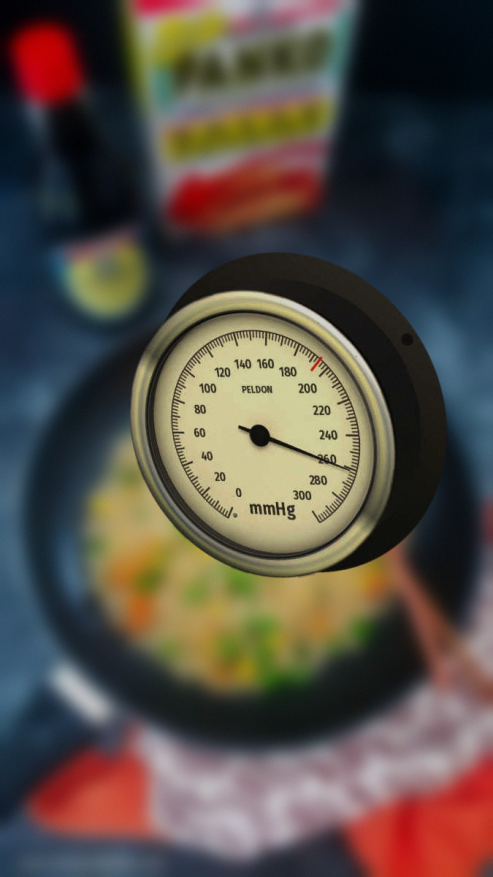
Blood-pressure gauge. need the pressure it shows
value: 260 mmHg
